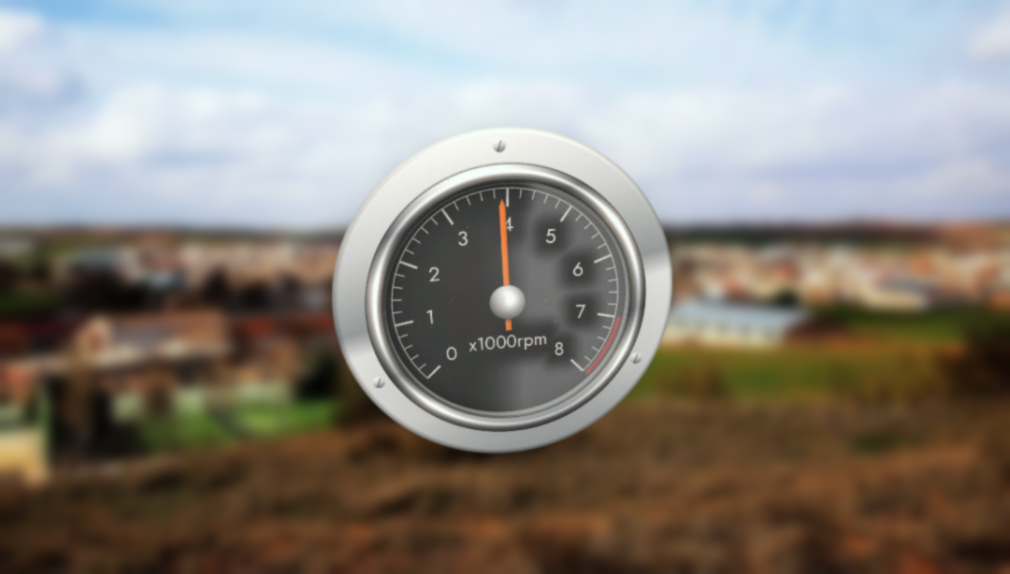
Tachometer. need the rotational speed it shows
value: 3900 rpm
